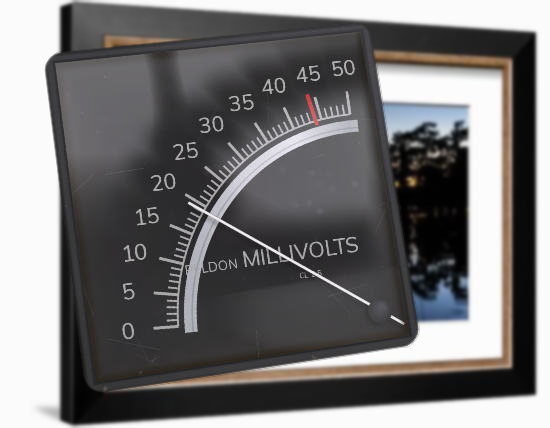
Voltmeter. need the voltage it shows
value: 19 mV
